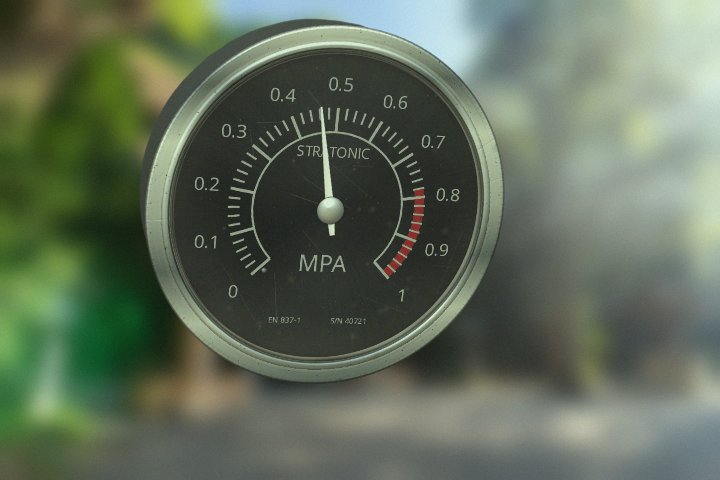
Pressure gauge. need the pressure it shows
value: 0.46 MPa
